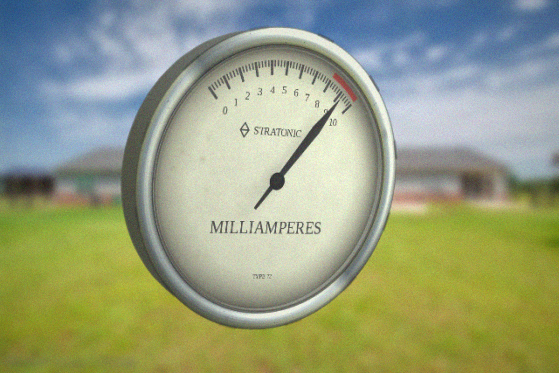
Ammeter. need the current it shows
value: 9 mA
